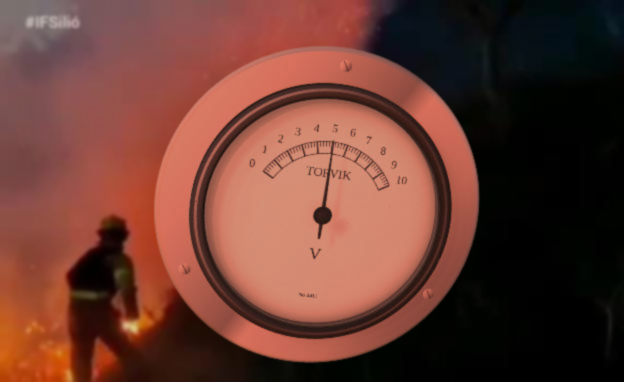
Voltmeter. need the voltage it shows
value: 5 V
